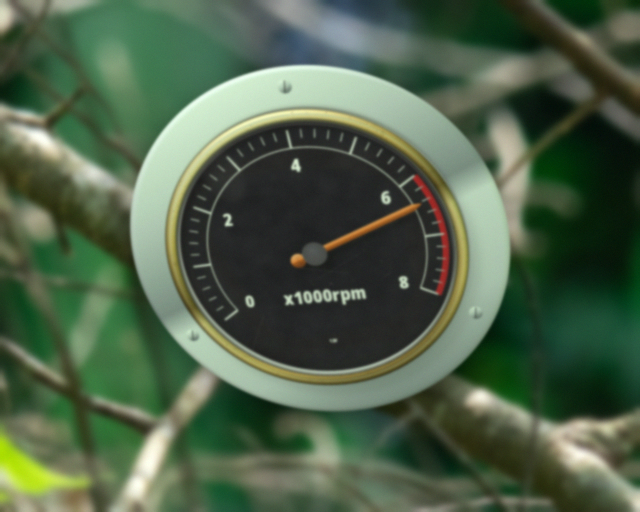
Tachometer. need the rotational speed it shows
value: 6400 rpm
